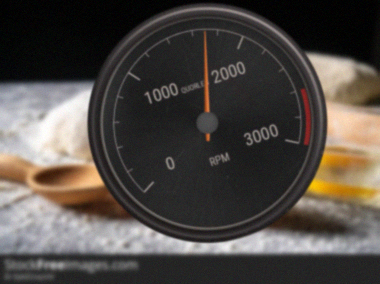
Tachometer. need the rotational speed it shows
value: 1700 rpm
